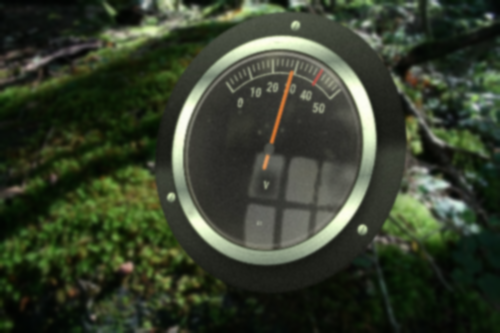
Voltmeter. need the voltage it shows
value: 30 V
